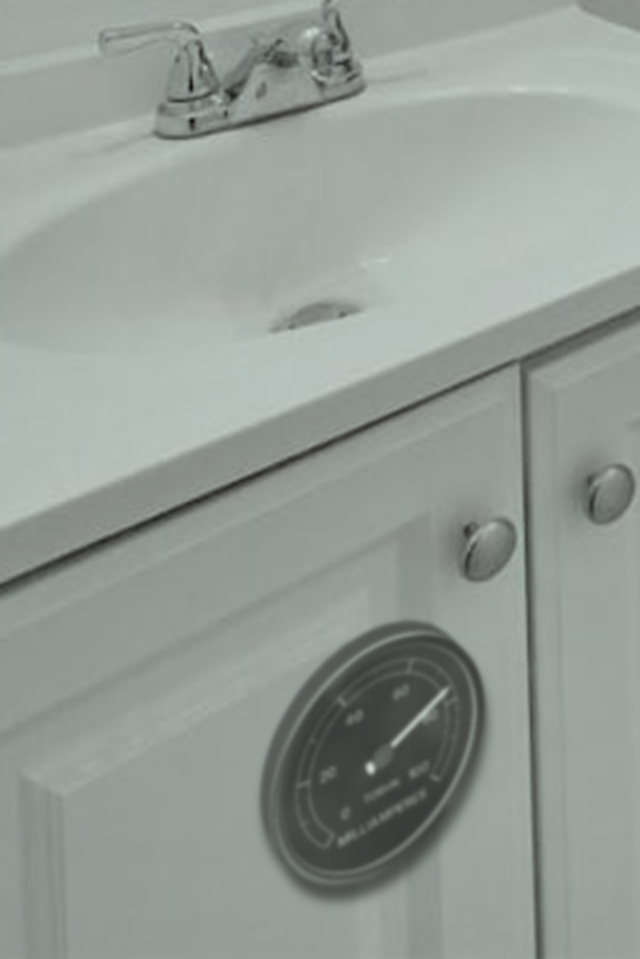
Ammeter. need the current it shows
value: 75 mA
